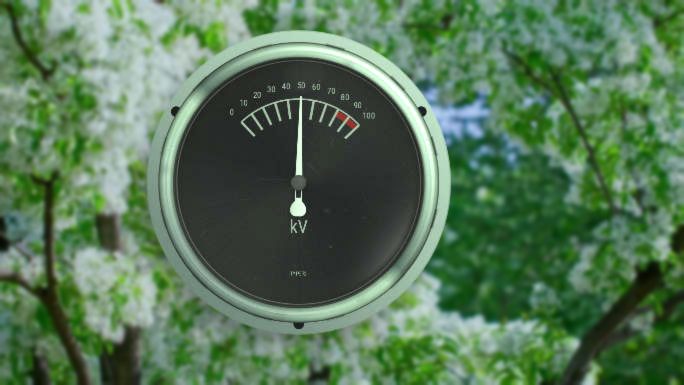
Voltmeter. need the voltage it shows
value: 50 kV
